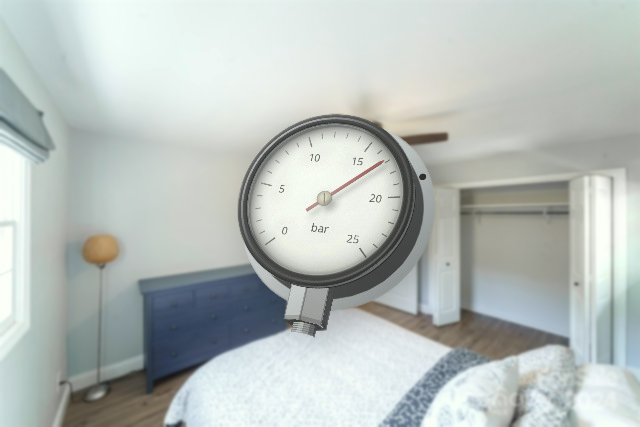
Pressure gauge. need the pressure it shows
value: 17 bar
